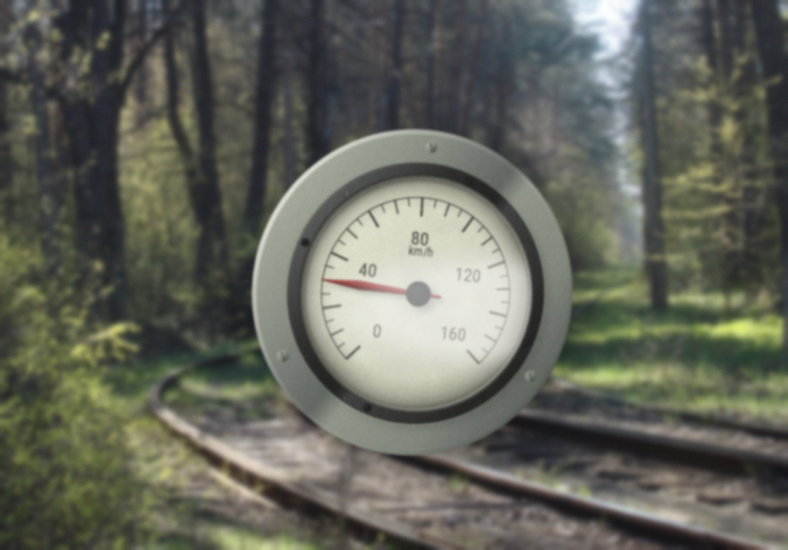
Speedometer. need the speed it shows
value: 30 km/h
